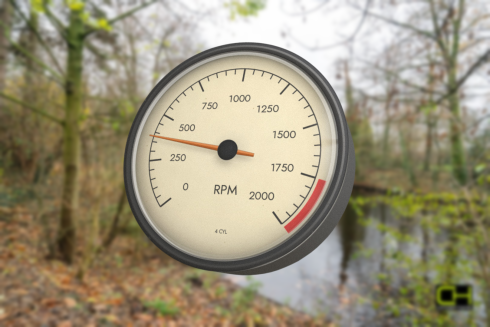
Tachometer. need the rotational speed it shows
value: 375 rpm
